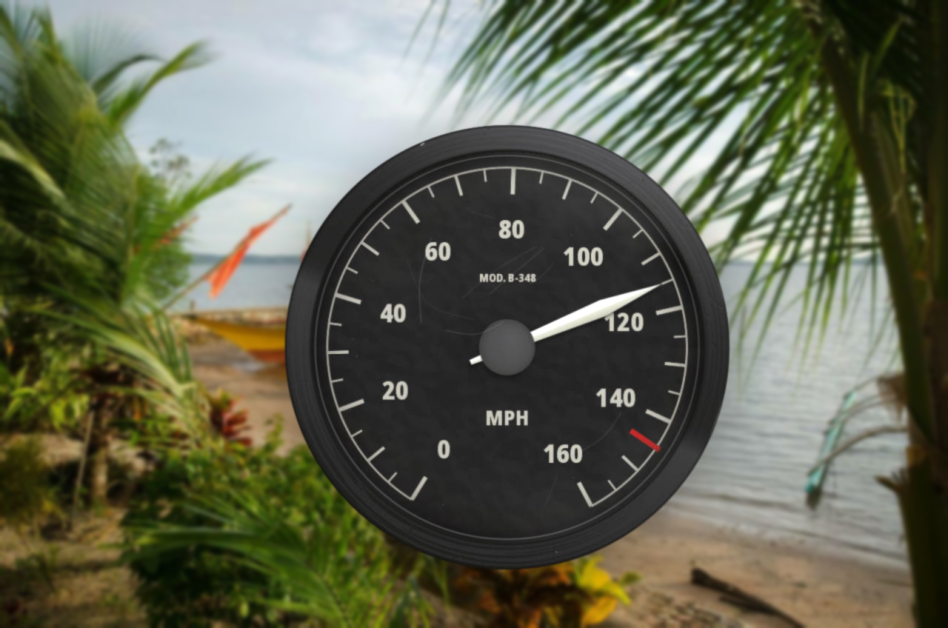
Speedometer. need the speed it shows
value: 115 mph
